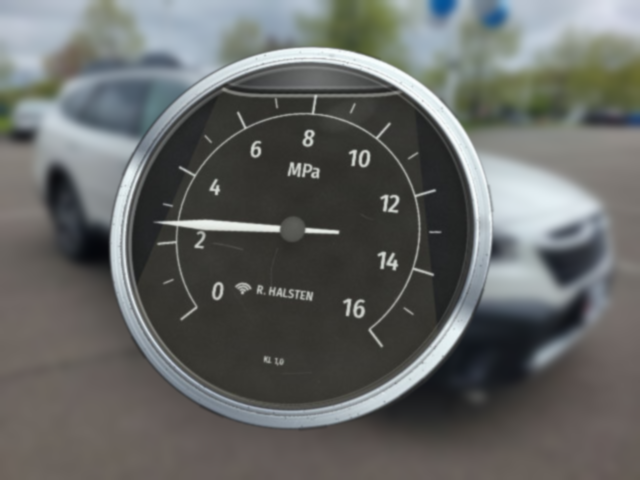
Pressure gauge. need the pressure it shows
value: 2.5 MPa
